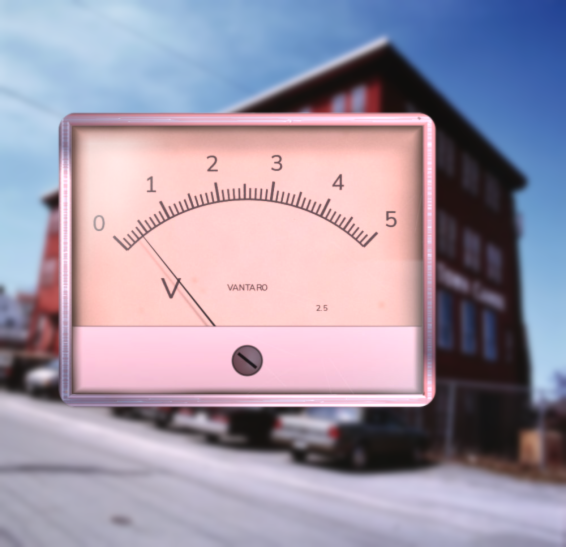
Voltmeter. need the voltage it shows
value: 0.4 V
